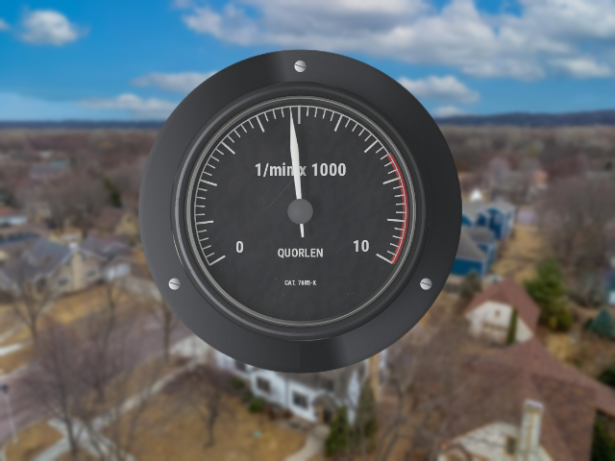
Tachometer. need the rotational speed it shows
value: 4800 rpm
